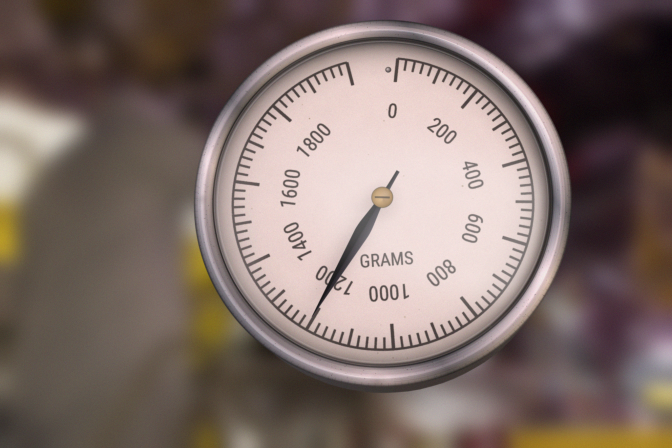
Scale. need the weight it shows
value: 1200 g
